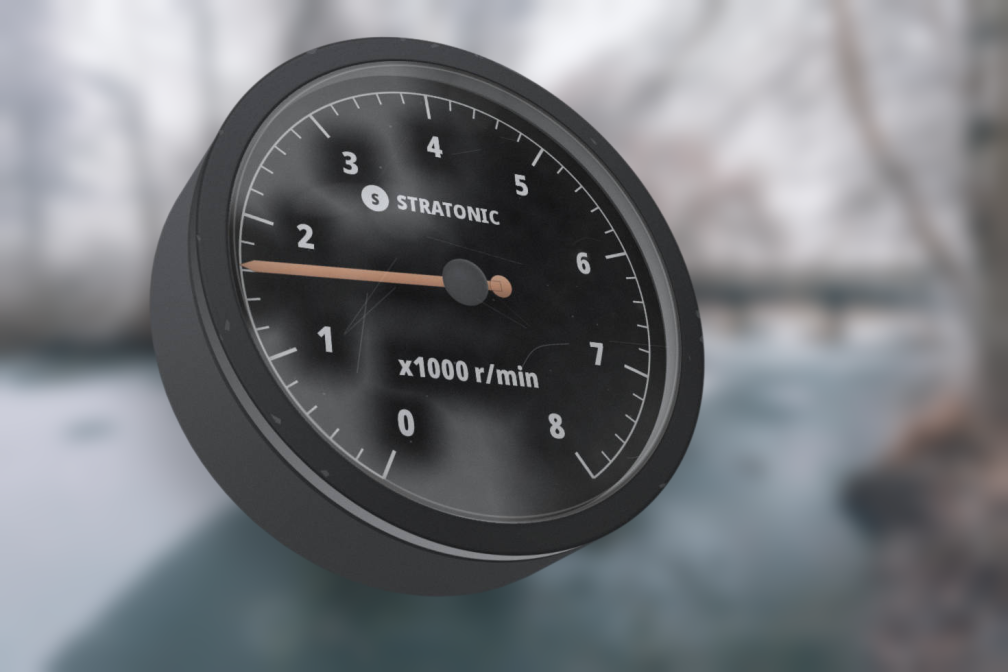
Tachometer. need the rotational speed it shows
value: 1600 rpm
